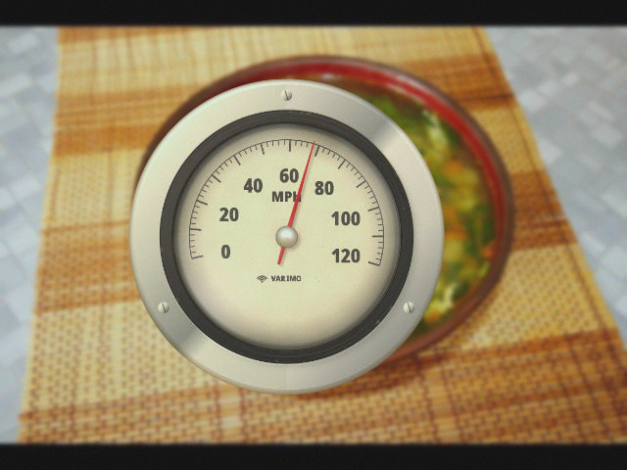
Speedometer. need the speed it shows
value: 68 mph
